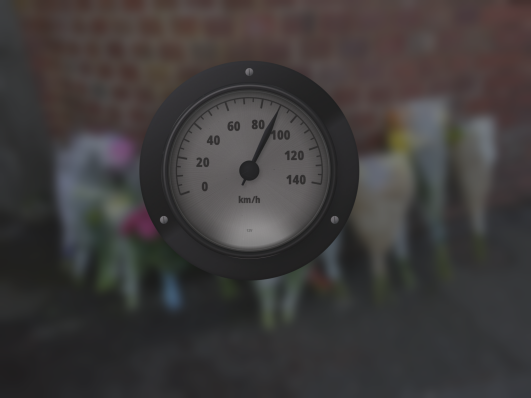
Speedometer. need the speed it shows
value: 90 km/h
